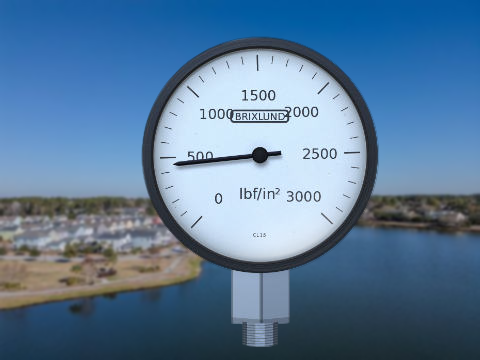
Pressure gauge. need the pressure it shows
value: 450 psi
